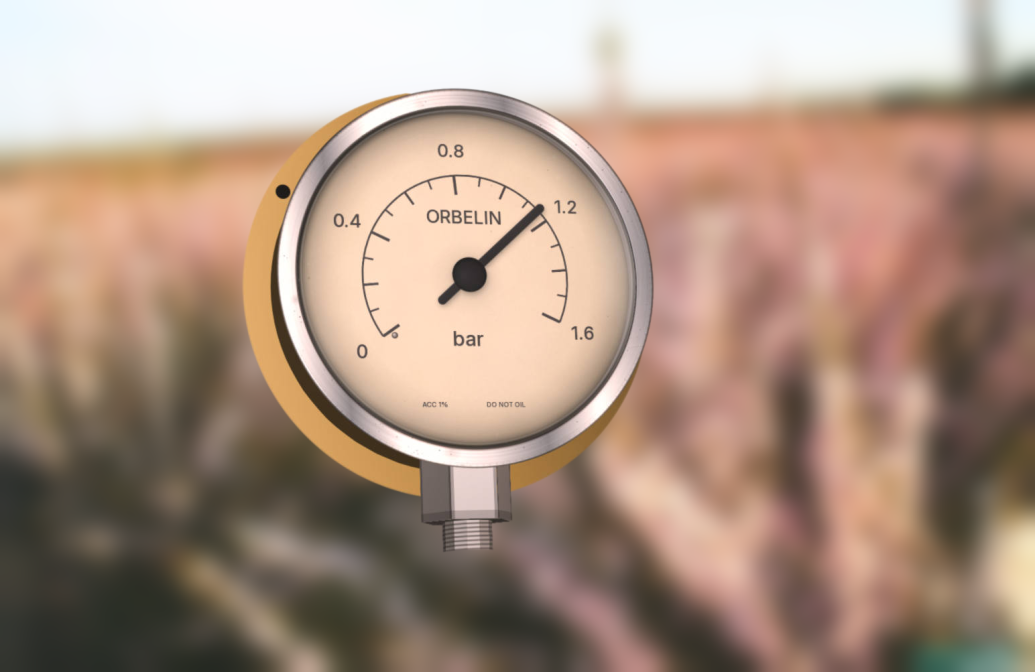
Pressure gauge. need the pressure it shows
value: 1.15 bar
